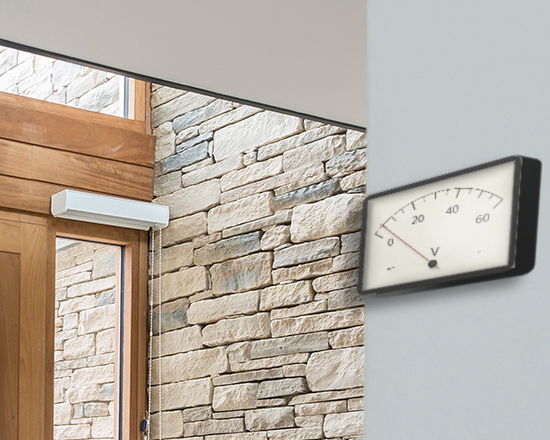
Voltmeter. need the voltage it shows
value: 5 V
